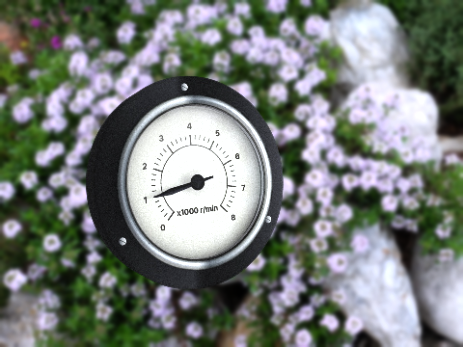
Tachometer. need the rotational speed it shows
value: 1000 rpm
